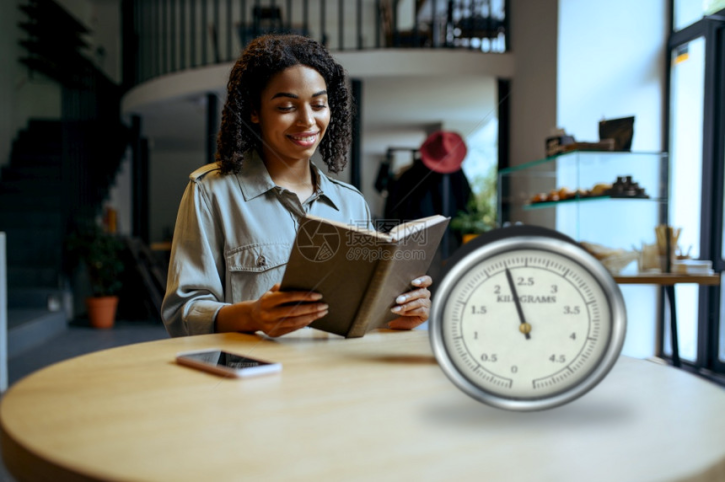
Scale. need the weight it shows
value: 2.25 kg
